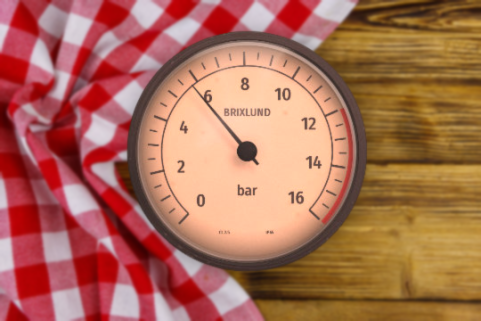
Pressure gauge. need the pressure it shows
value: 5.75 bar
